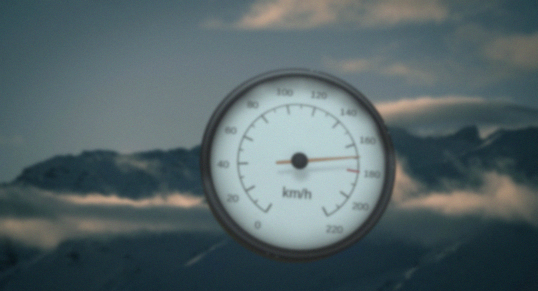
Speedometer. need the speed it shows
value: 170 km/h
